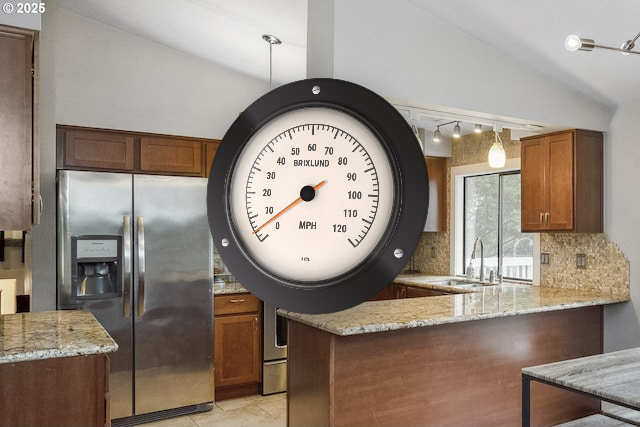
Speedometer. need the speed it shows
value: 4 mph
